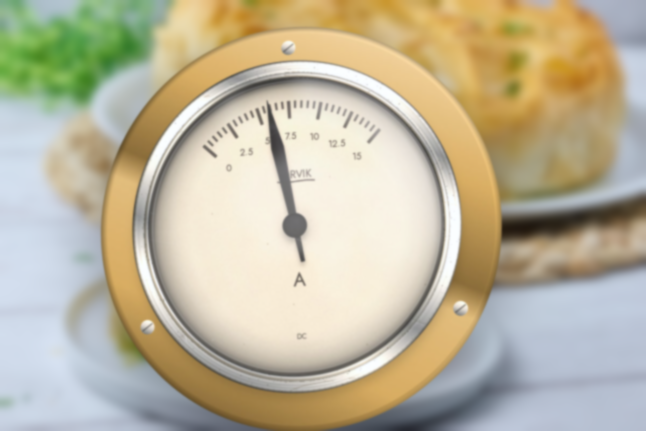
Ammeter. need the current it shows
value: 6 A
